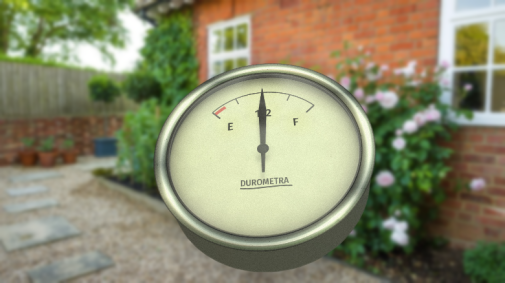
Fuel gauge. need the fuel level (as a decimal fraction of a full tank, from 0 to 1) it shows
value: 0.5
